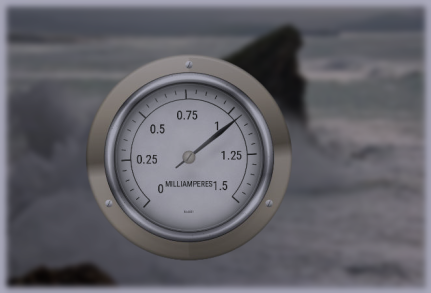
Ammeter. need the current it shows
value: 1.05 mA
